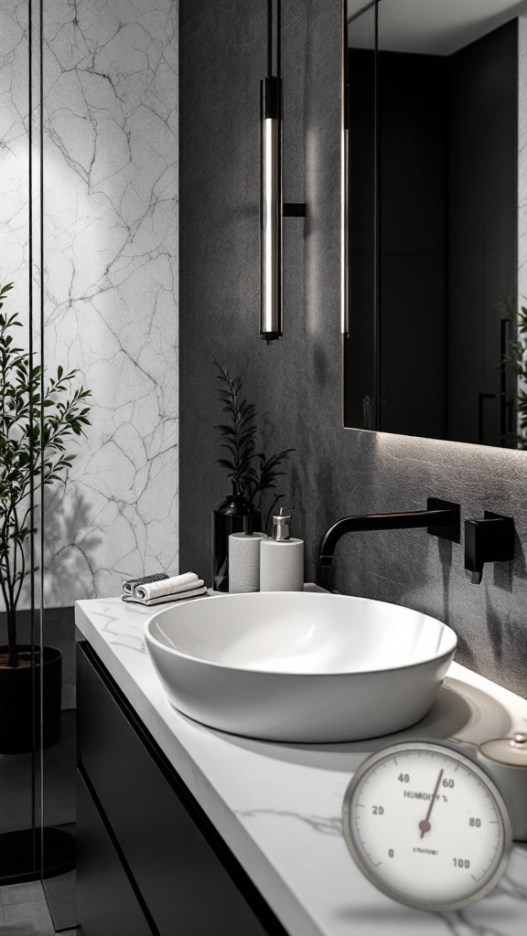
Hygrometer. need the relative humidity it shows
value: 56 %
